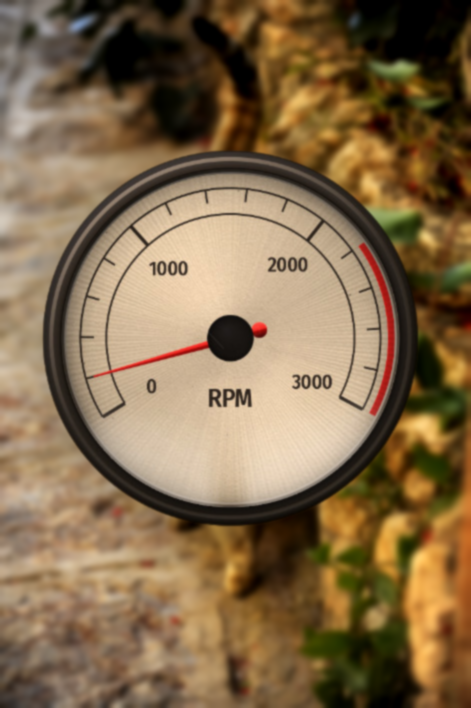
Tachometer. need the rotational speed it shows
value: 200 rpm
